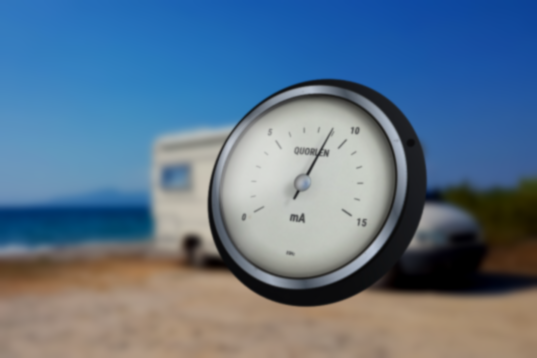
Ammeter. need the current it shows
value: 9 mA
